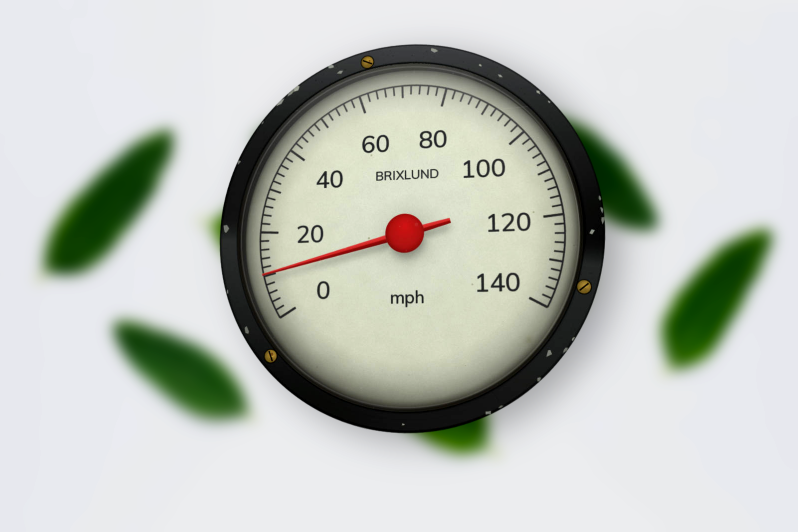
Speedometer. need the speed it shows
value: 10 mph
